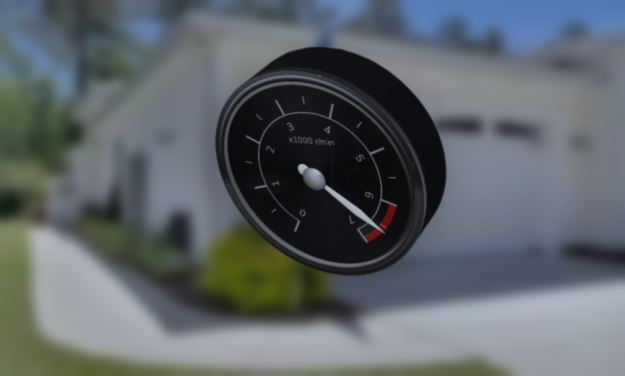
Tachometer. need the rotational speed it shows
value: 6500 rpm
